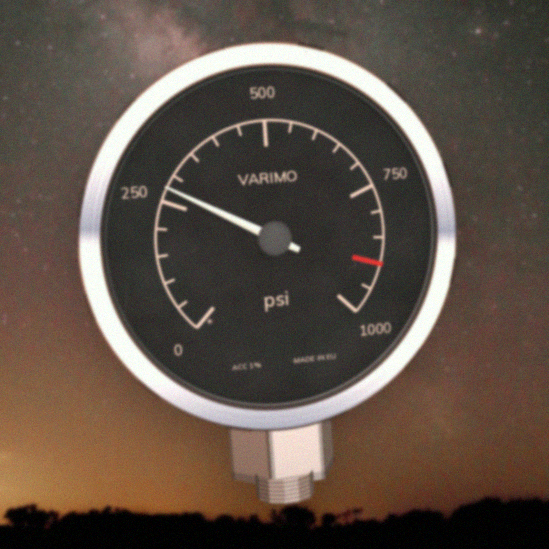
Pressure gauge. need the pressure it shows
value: 275 psi
